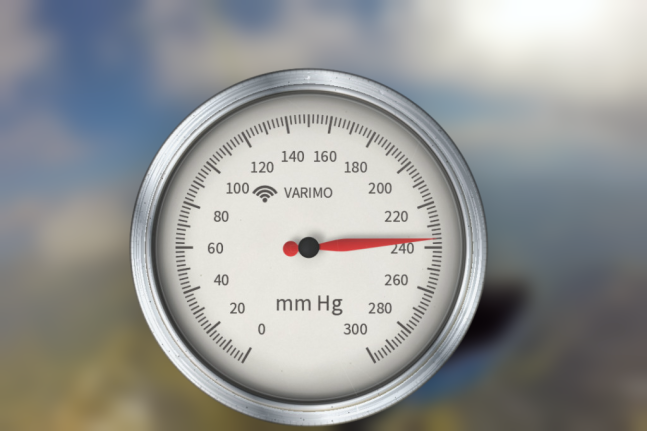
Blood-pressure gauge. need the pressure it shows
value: 236 mmHg
